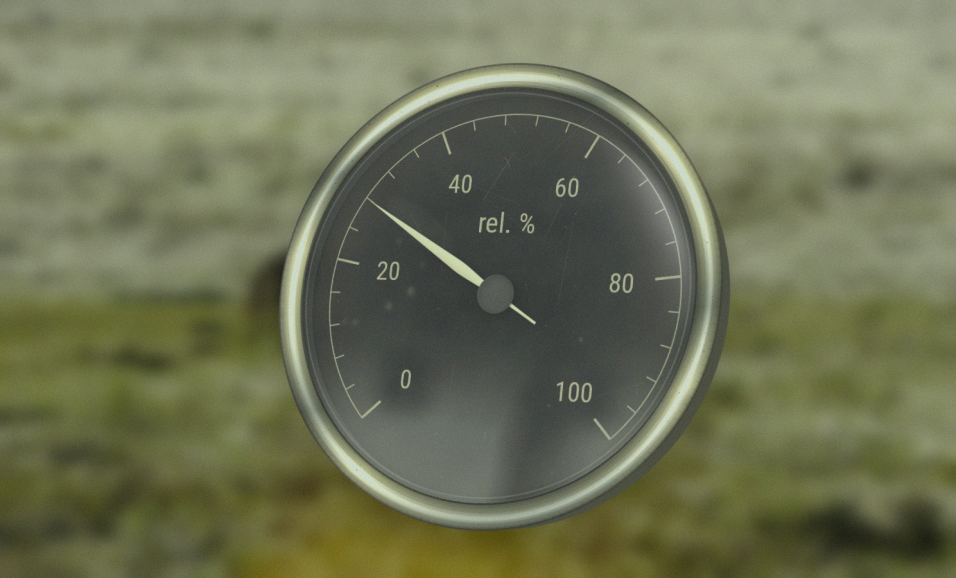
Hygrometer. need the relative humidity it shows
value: 28 %
